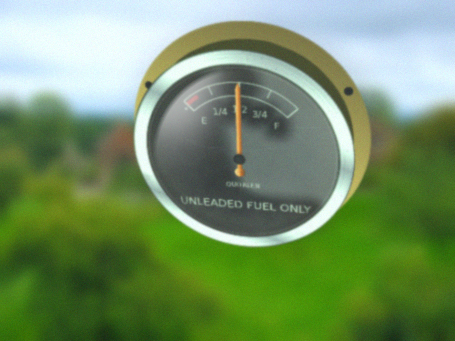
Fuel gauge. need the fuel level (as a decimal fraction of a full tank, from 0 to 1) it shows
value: 0.5
